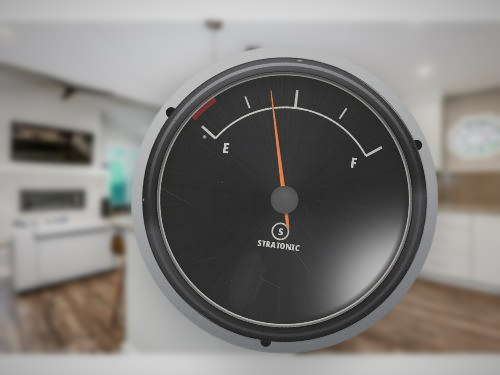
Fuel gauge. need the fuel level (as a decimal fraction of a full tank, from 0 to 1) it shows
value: 0.375
